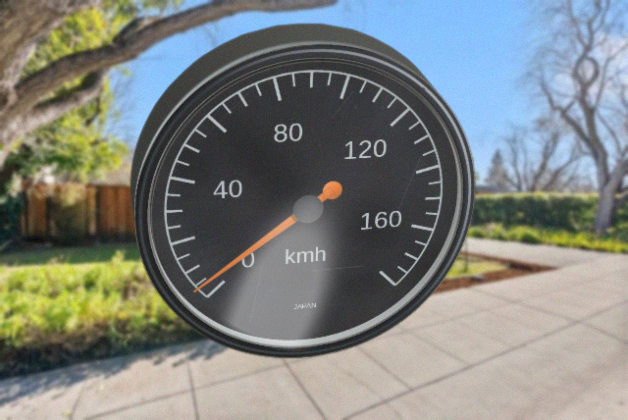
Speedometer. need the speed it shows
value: 5 km/h
